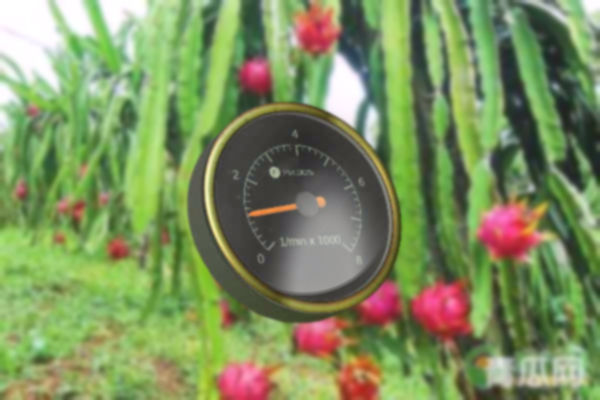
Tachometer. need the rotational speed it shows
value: 1000 rpm
